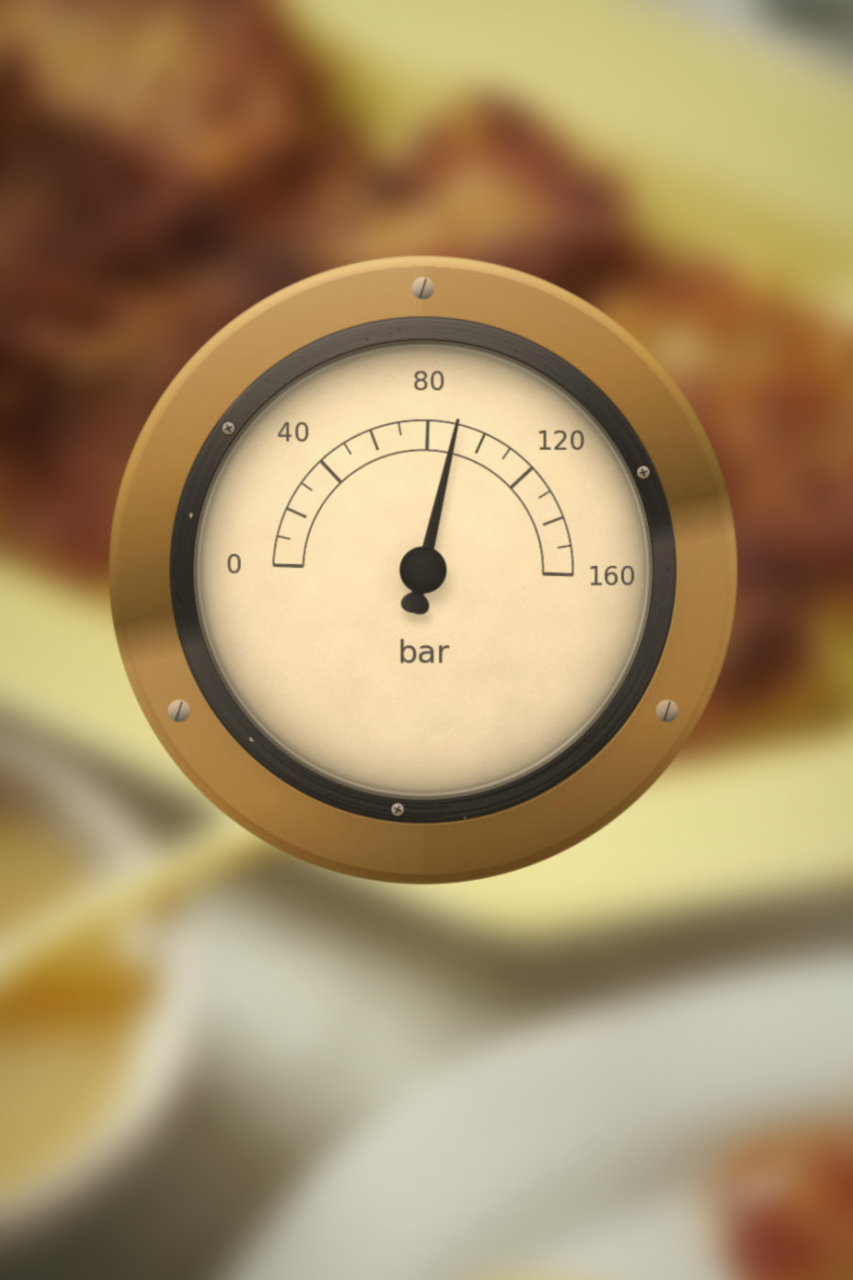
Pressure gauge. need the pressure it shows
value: 90 bar
